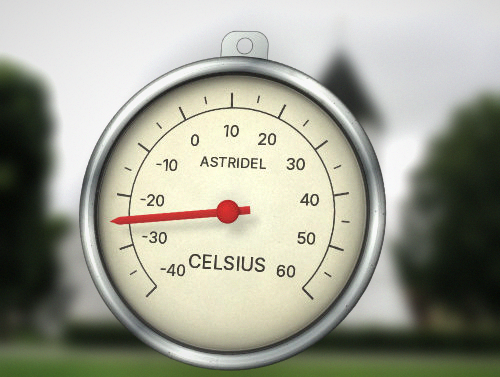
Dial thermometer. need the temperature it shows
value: -25 °C
